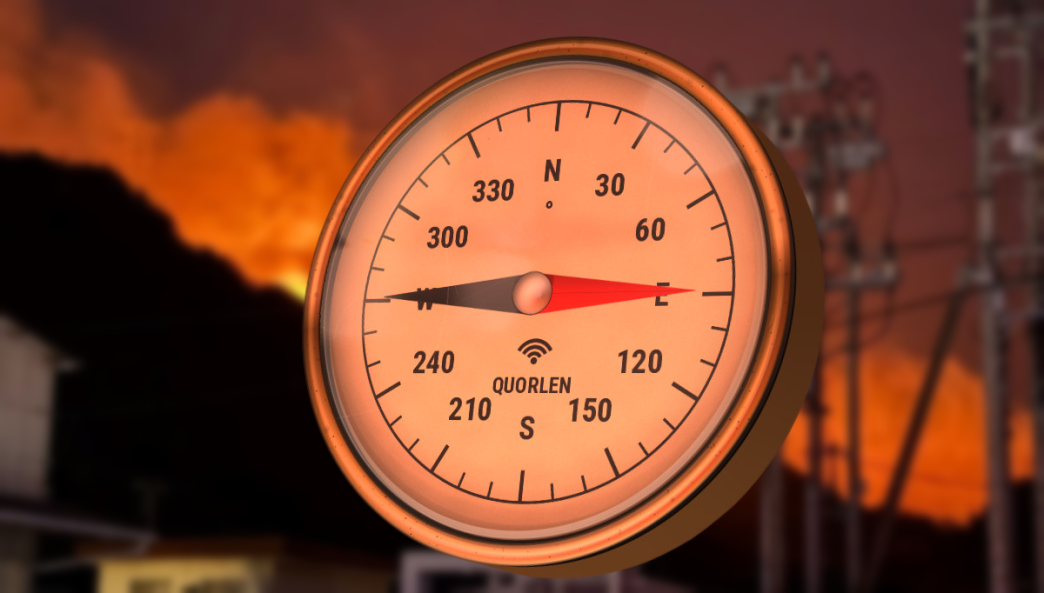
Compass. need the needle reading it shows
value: 90 °
